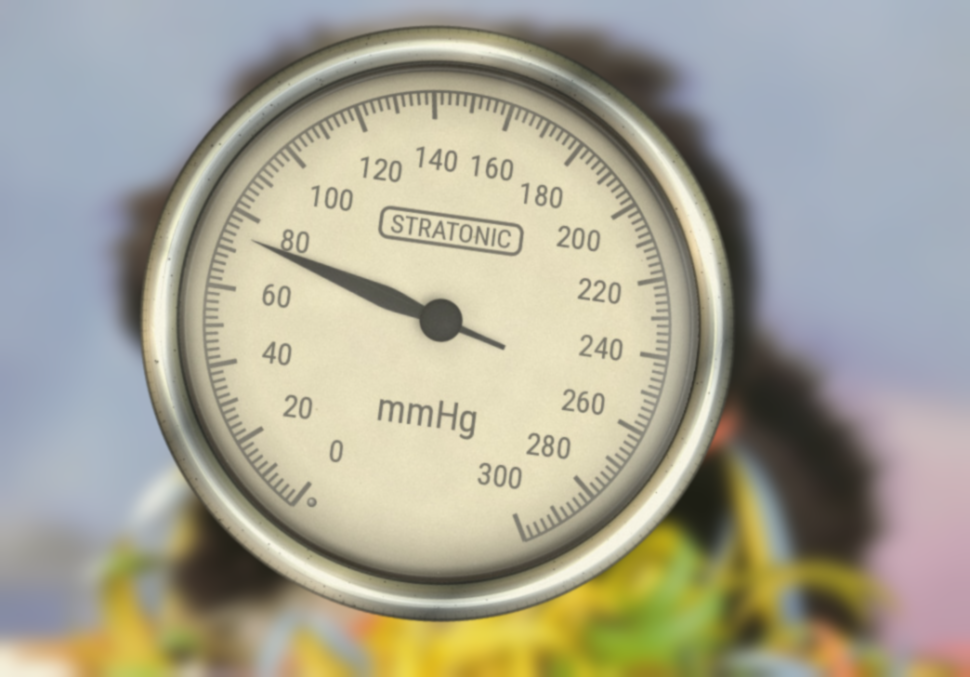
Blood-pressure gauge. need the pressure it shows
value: 74 mmHg
